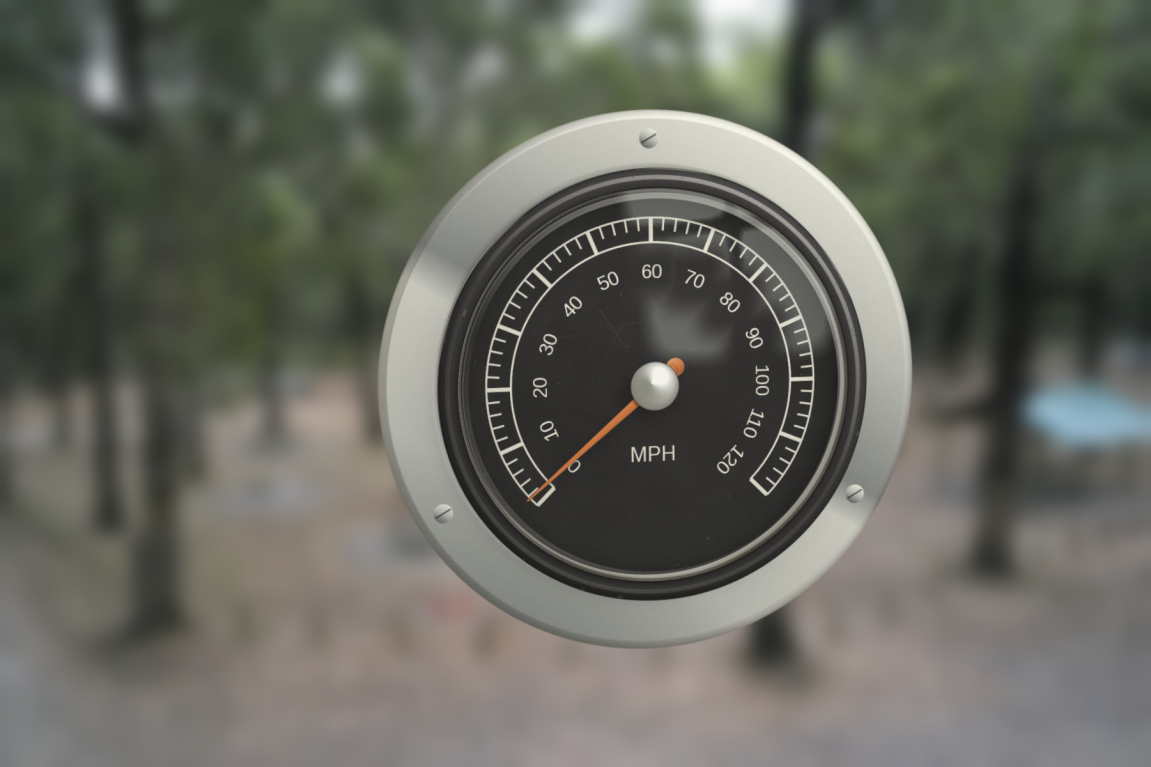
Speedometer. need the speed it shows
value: 2 mph
